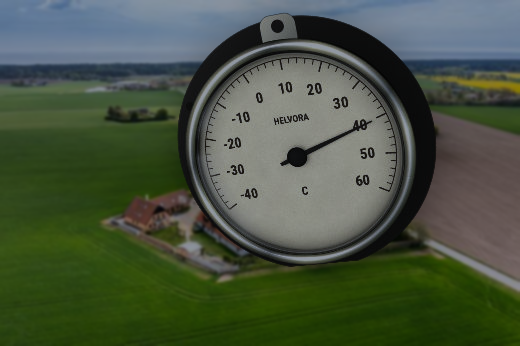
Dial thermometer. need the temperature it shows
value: 40 °C
